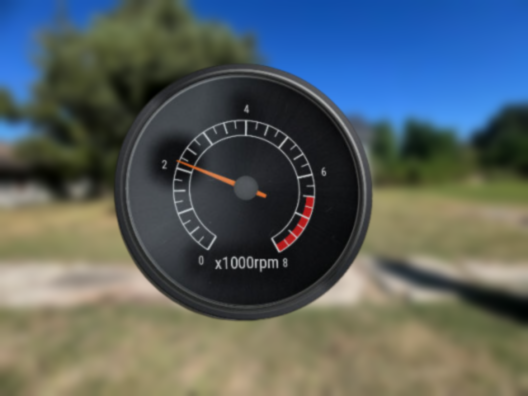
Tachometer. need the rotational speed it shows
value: 2125 rpm
